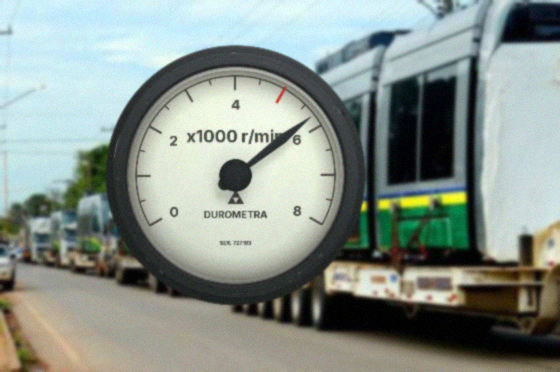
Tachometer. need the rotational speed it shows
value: 5750 rpm
